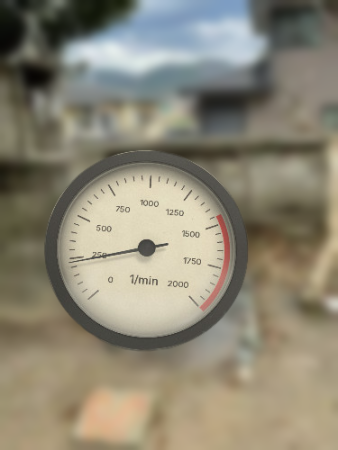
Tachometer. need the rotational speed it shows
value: 225 rpm
